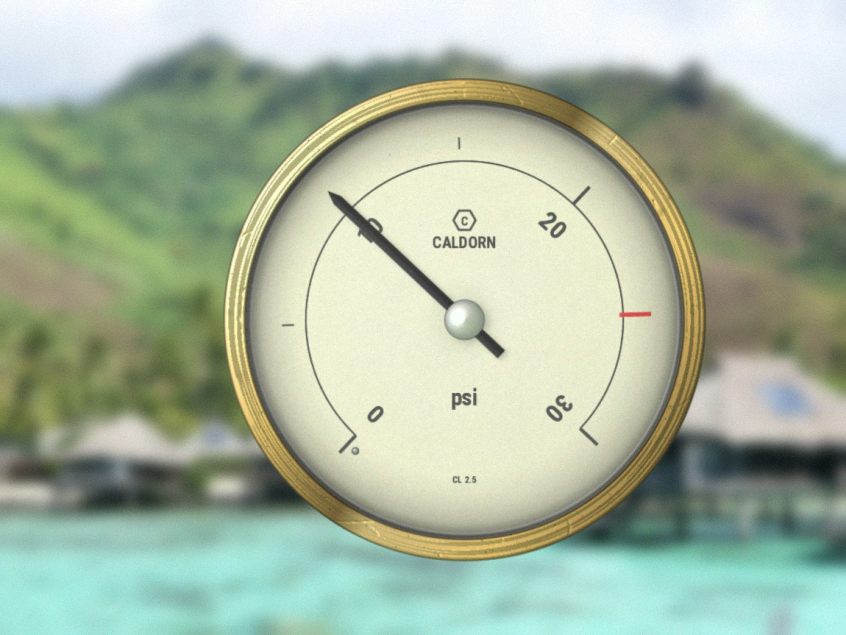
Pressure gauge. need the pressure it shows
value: 10 psi
